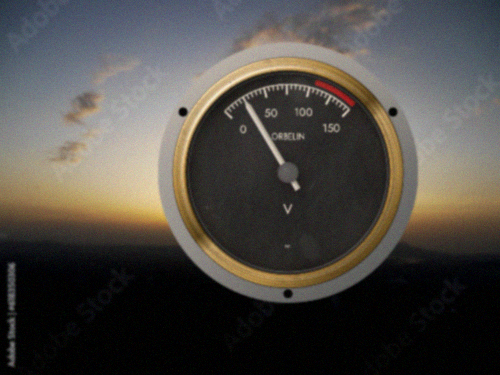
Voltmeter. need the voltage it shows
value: 25 V
